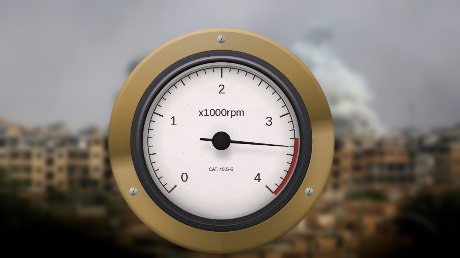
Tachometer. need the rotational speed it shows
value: 3400 rpm
